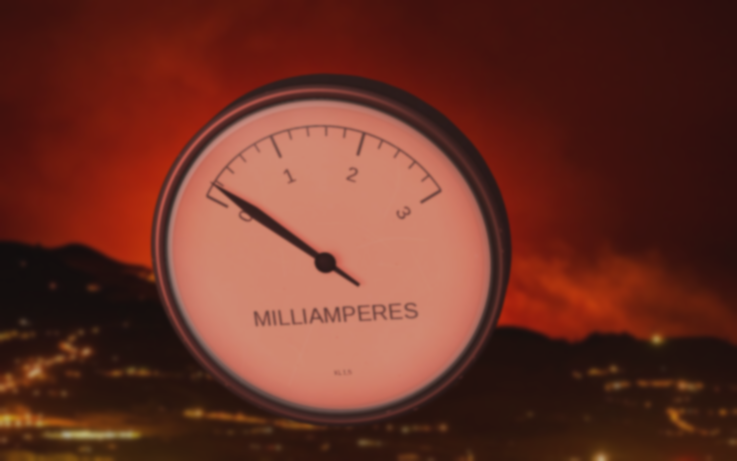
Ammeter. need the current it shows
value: 0.2 mA
